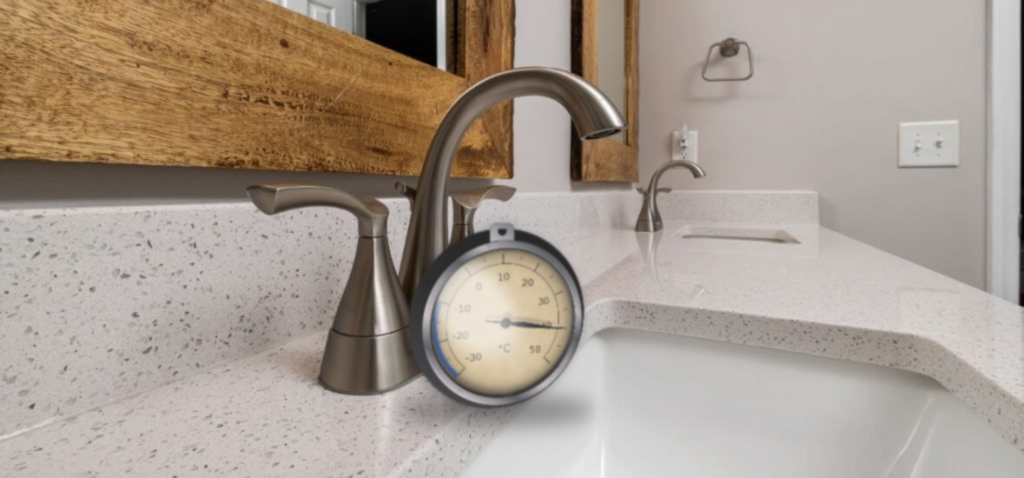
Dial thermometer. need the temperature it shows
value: 40 °C
